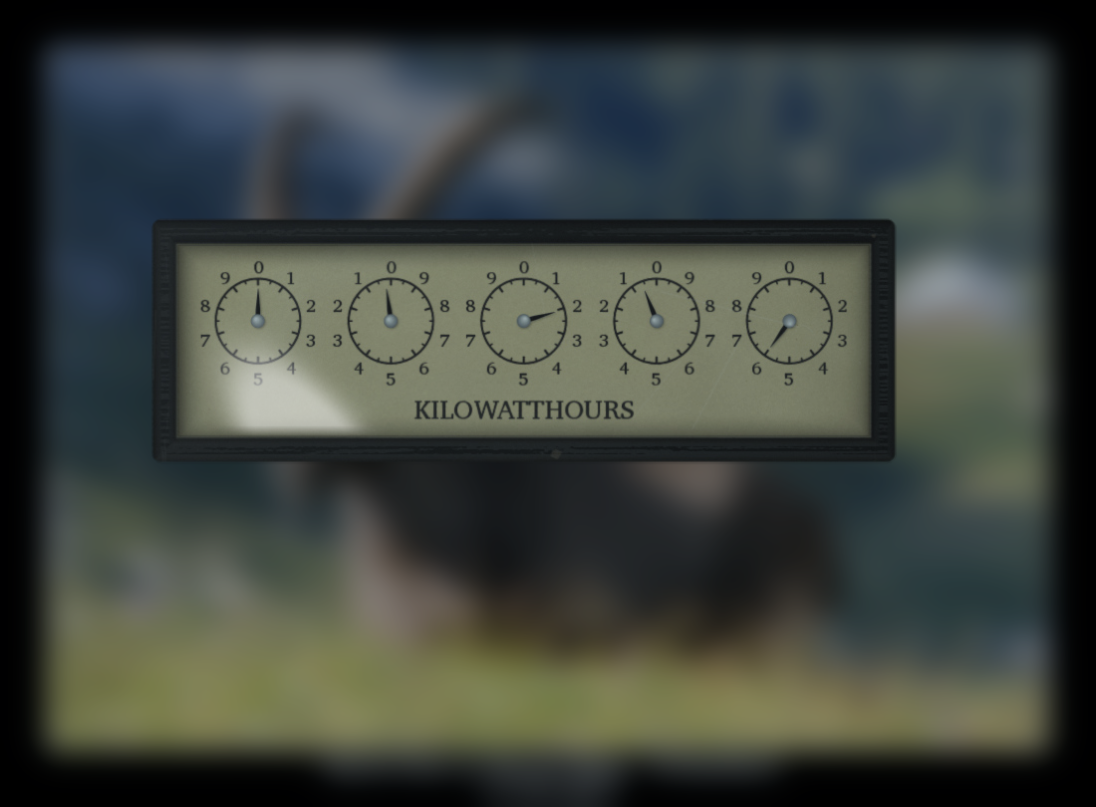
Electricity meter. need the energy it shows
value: 206 kWh
